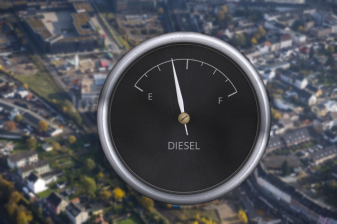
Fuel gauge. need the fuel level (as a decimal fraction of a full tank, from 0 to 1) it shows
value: 0.375
